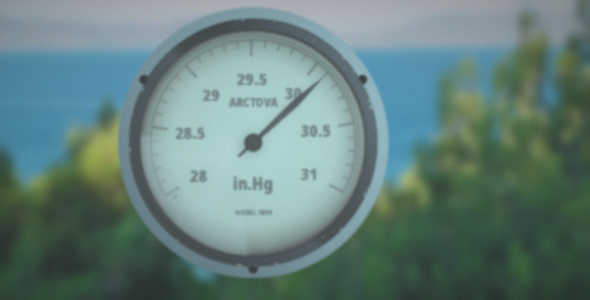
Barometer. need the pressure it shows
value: 30.1 inHg
